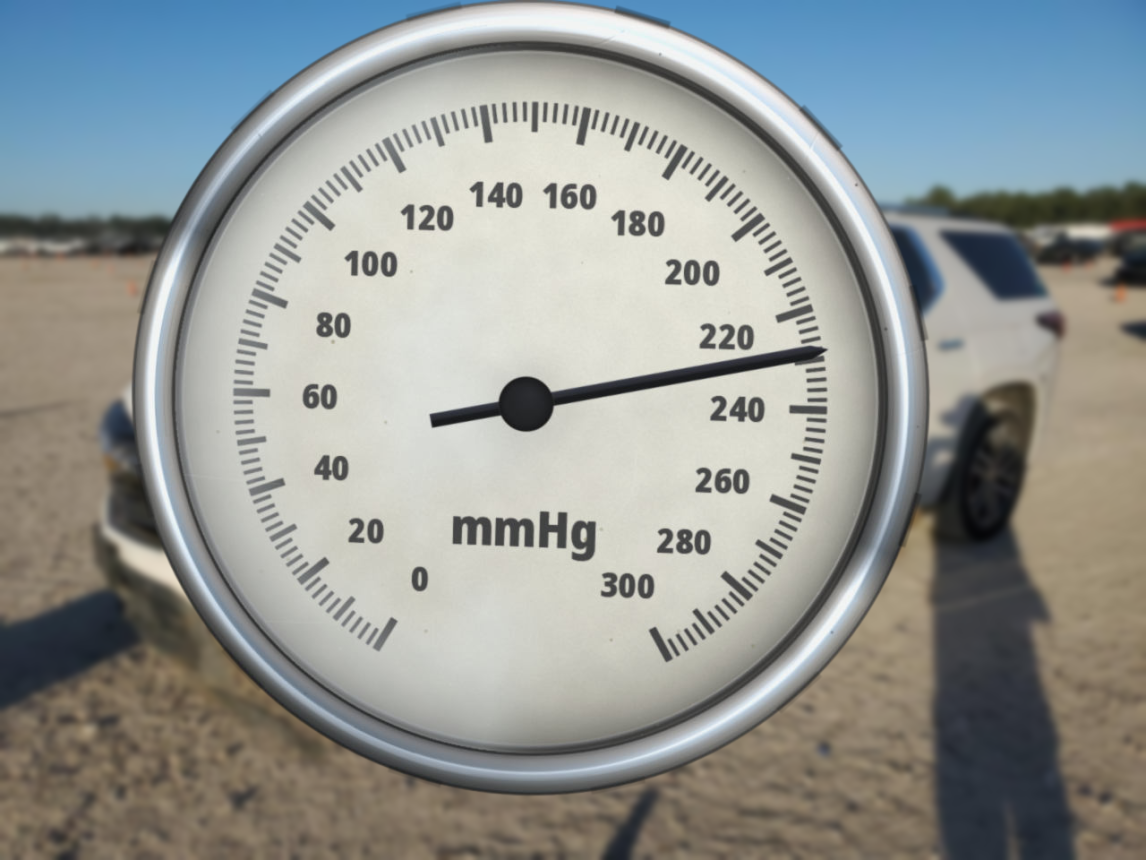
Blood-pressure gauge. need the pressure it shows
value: 228 mmHg
